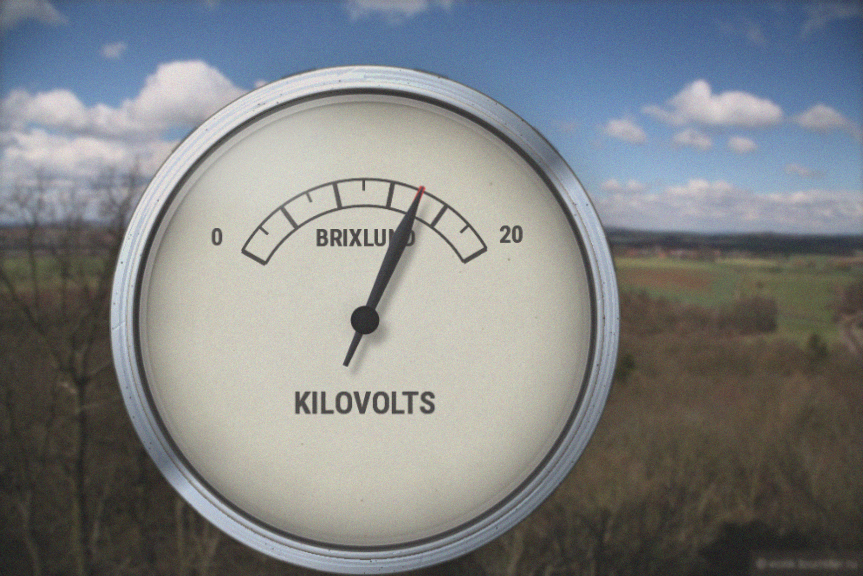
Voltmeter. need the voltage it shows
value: 14 kV
